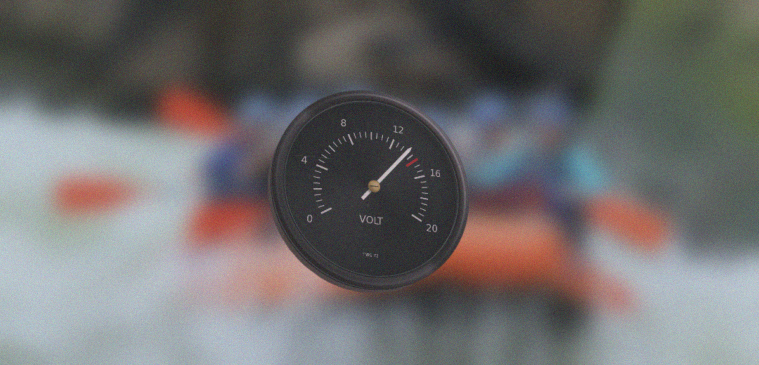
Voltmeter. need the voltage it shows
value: 13.5 V
